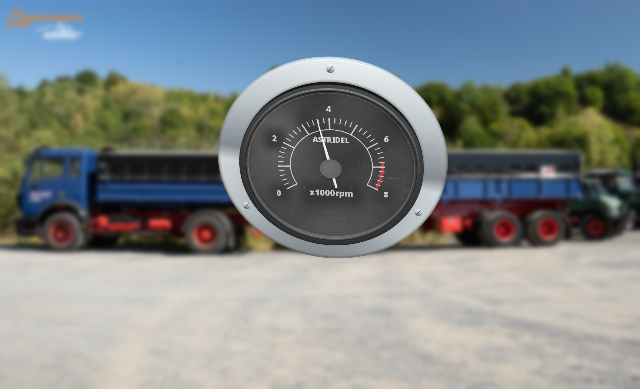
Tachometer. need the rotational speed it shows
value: 3600 rpm
